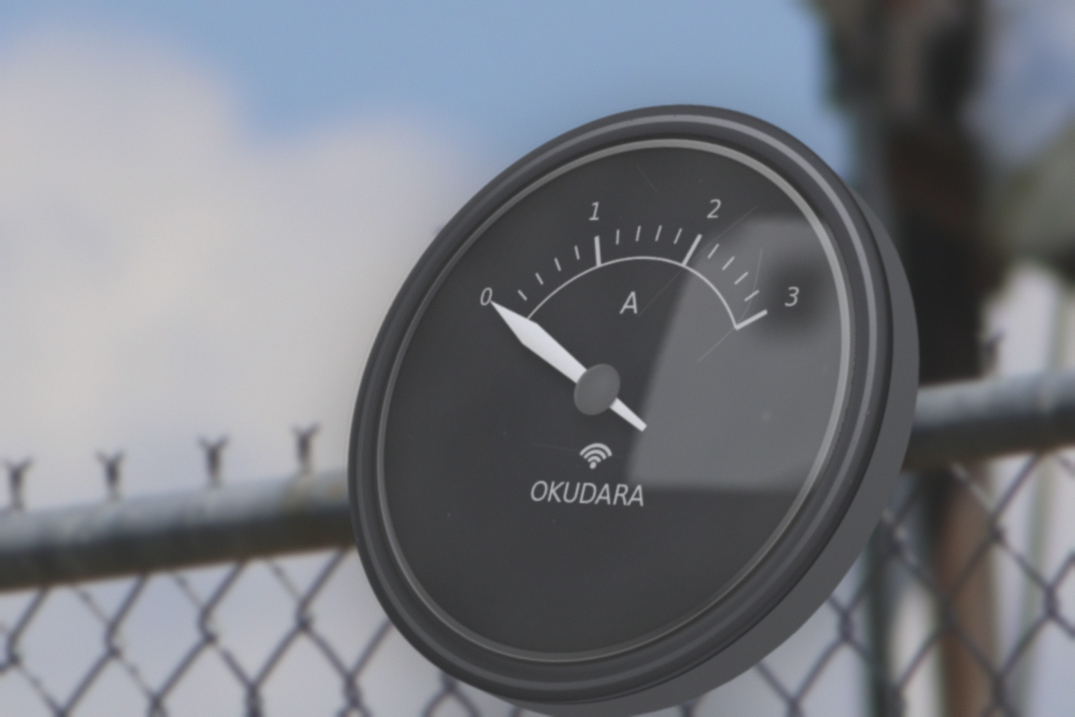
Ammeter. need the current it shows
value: 0 A
